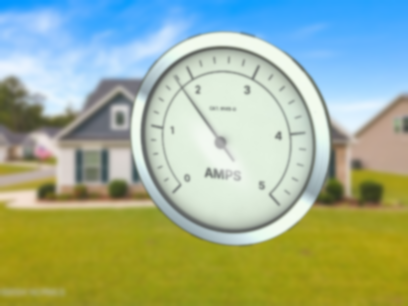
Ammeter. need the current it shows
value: 1.8 A
